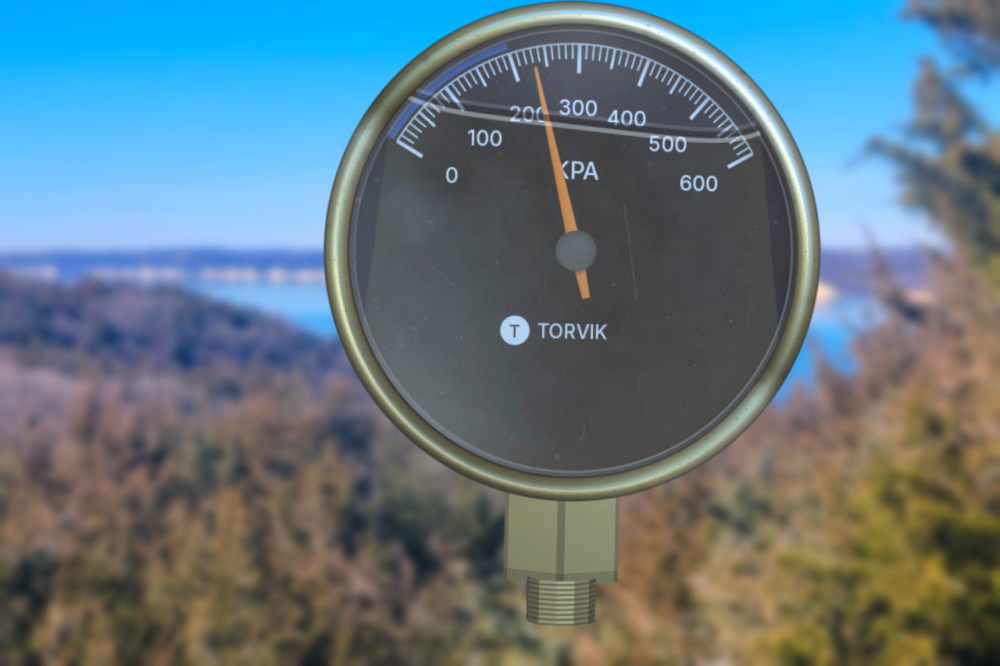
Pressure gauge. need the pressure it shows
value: 230 kPa
